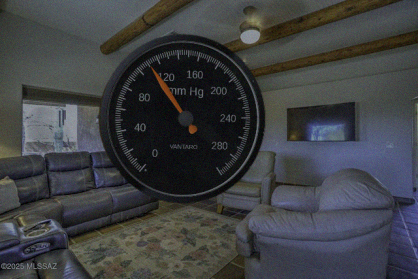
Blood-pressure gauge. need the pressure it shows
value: 110 mmHg
